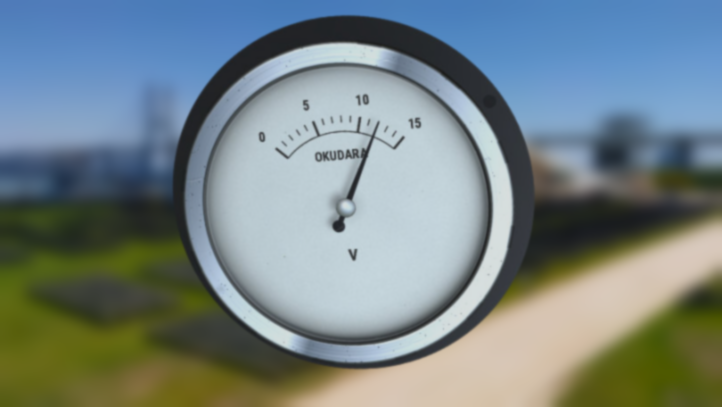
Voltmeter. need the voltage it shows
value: 12 V
